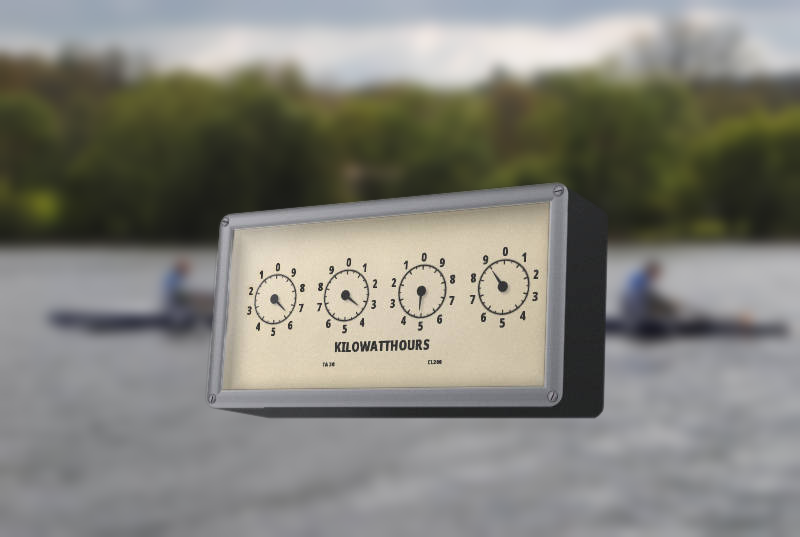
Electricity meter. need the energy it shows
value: 6349 kWh
